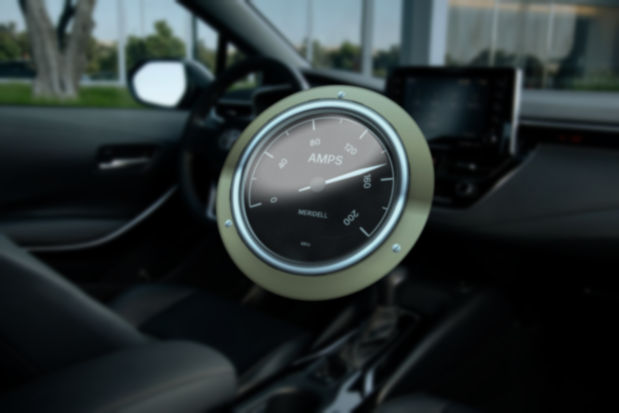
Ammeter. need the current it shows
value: 150 A
